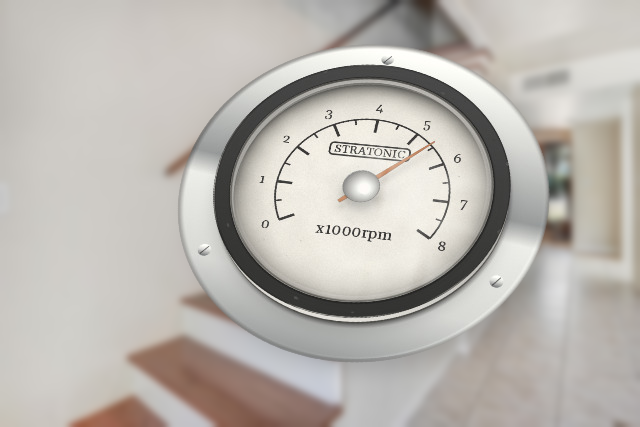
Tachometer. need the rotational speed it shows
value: 5500 rpm
